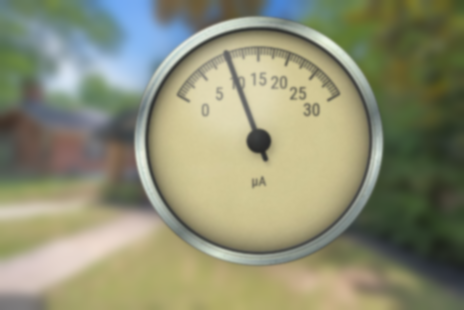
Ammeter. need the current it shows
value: 10 µA
